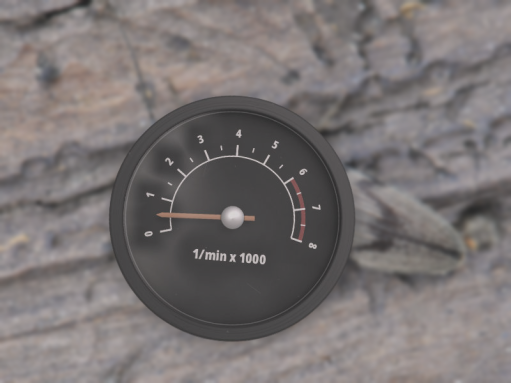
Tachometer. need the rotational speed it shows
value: 500 rpm
